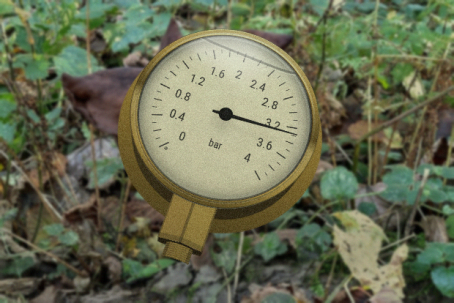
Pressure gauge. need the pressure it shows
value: 3.3 bar
